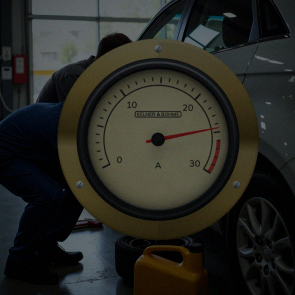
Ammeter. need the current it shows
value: 24.5 A
